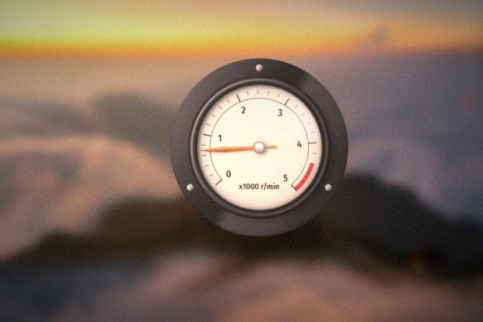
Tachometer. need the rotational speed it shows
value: 700 rpm
